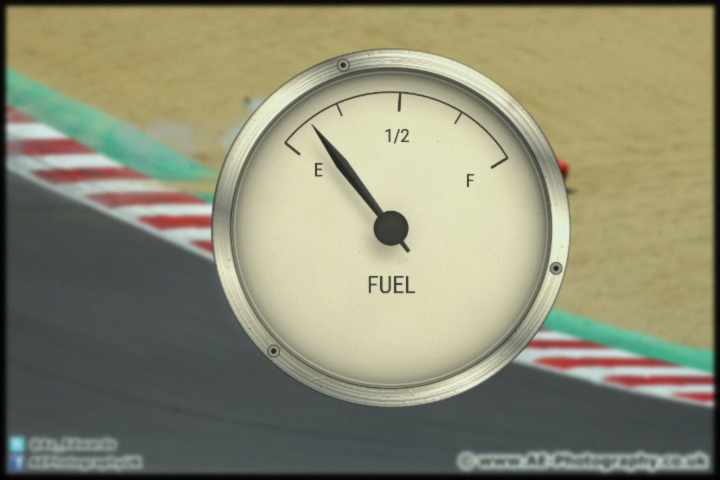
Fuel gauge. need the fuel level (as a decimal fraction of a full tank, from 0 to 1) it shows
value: 0.125
